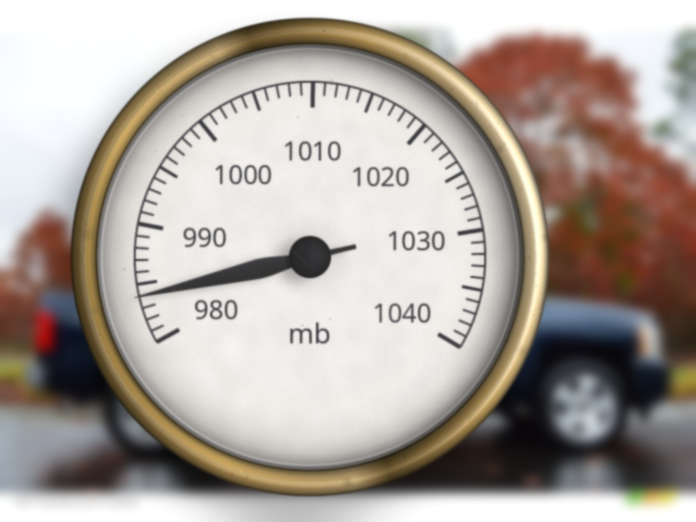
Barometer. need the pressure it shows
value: 984 mbar
